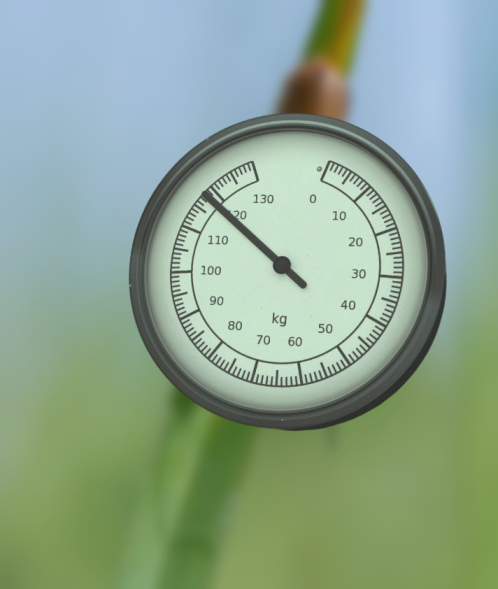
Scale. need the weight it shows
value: 118 kg
